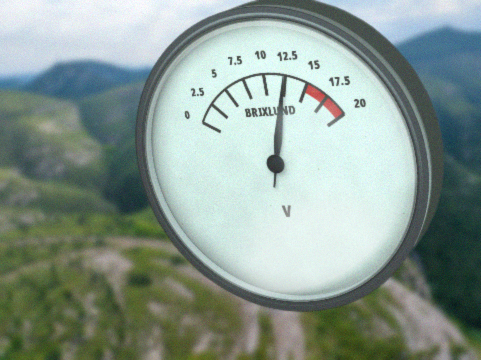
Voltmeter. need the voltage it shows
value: 12.5 V
